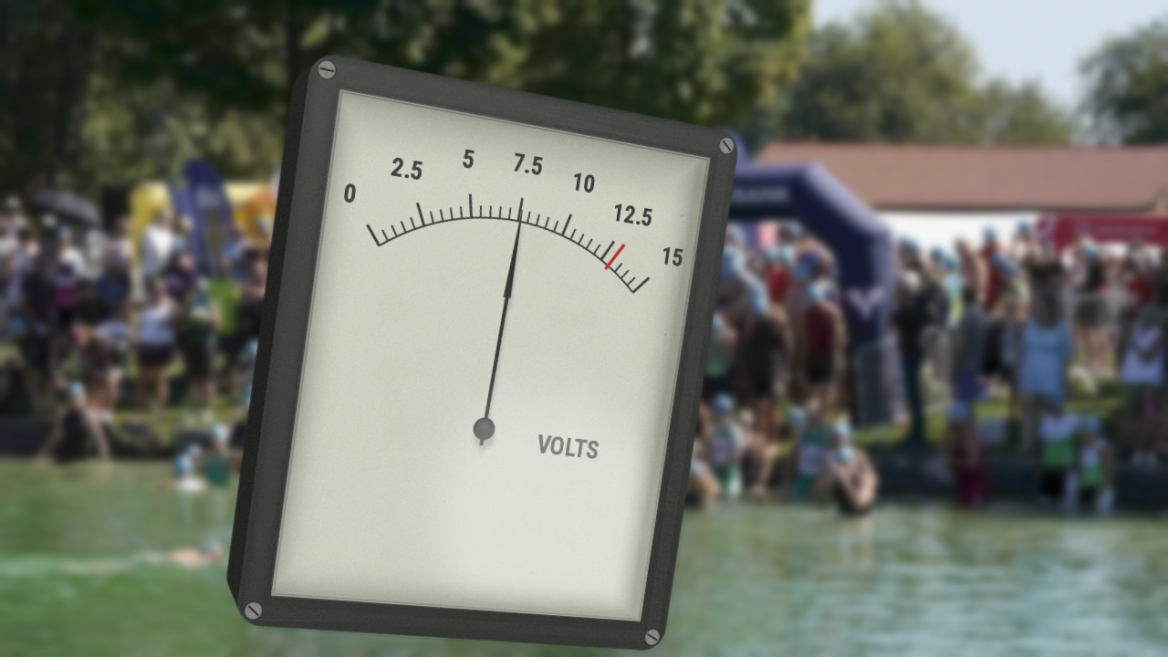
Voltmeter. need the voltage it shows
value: 7.5 V
